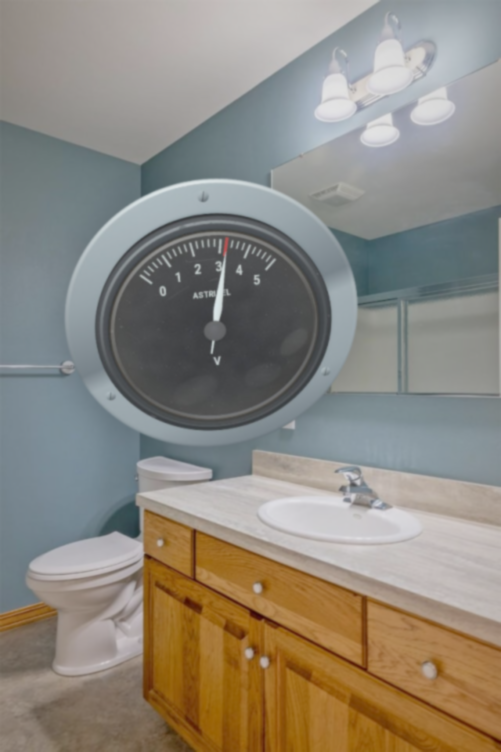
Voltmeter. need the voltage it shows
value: 3.2 V
